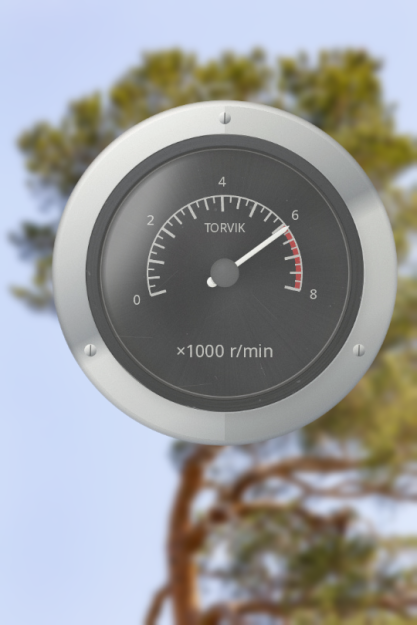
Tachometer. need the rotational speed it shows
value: 6125 rpm
